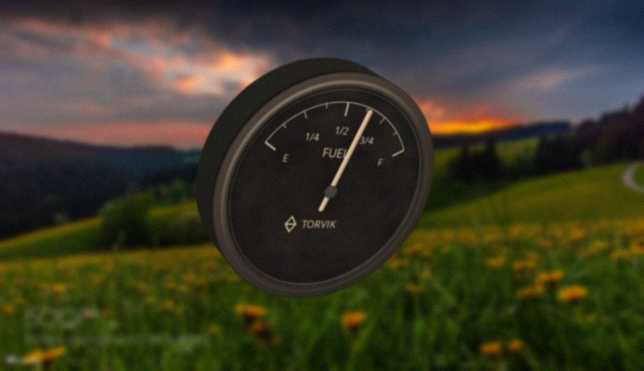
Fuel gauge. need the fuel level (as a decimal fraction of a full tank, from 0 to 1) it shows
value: 0.625
